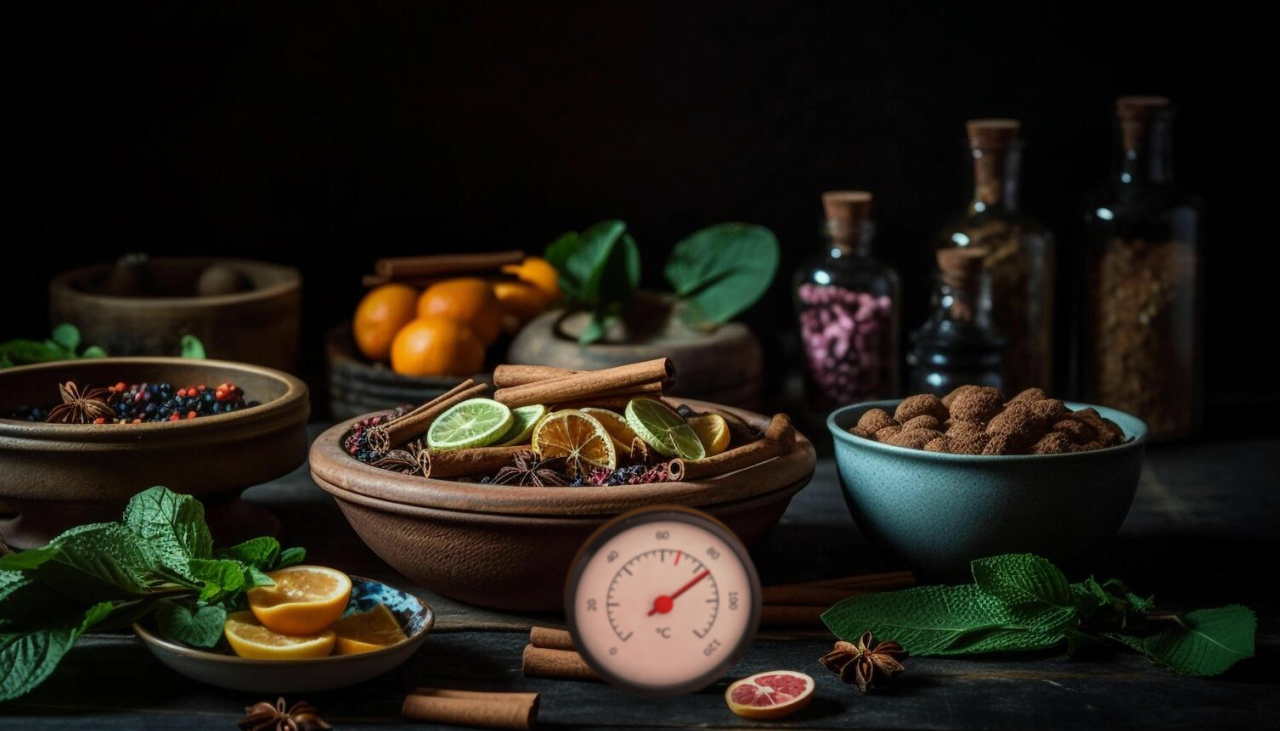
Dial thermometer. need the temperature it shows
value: 84 °C
